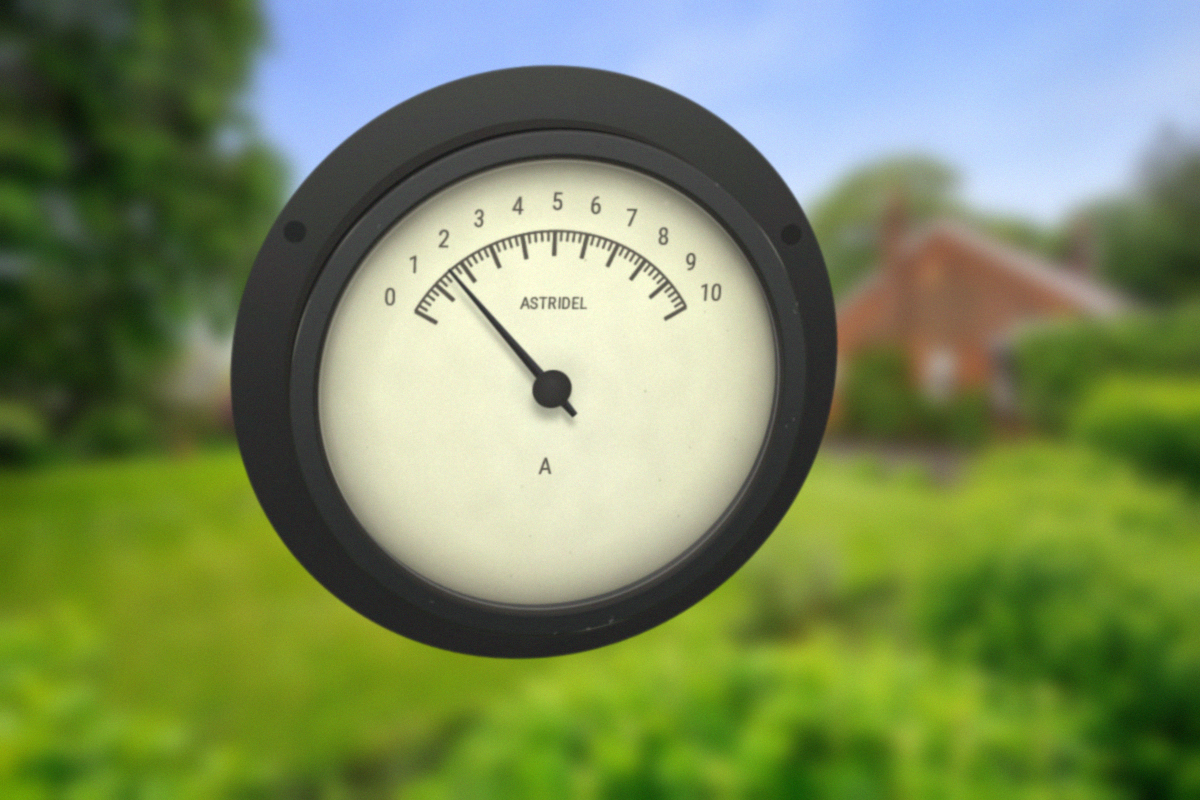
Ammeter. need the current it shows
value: 1.6 A
